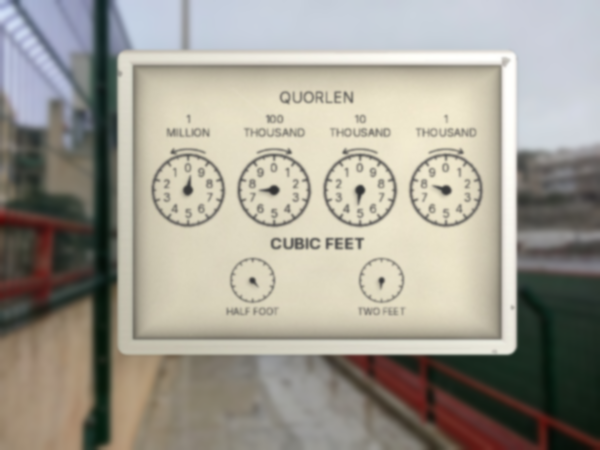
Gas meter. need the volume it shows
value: 974800 ft³
